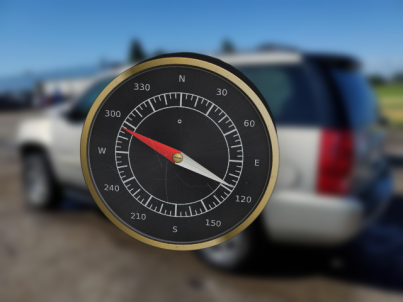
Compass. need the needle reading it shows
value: 295 °
